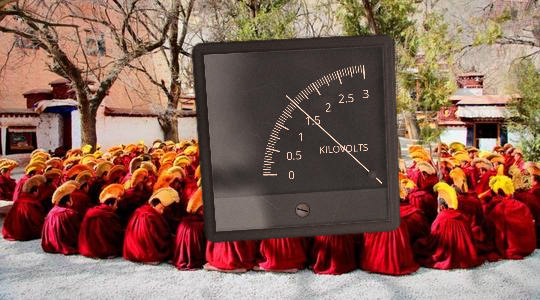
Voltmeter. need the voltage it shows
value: 1.5 kV
